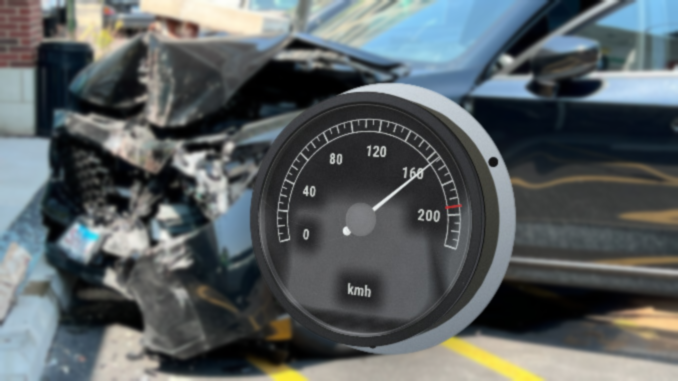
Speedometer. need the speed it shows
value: 165 km/h
